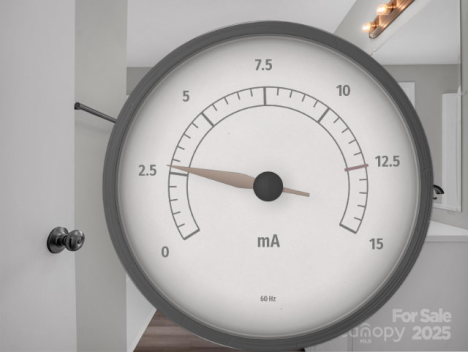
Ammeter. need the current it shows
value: 2.75 mA
